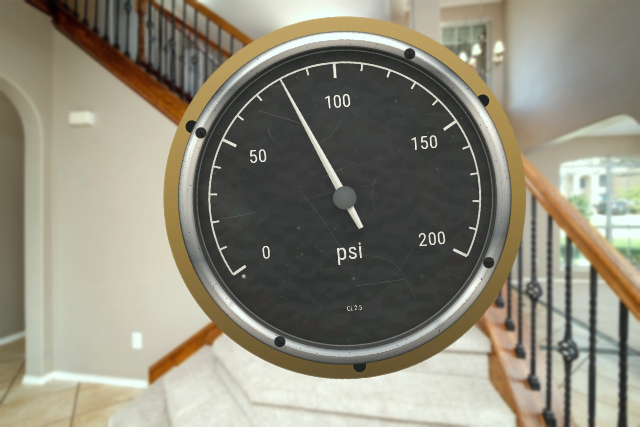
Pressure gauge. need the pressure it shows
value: 80 psi
